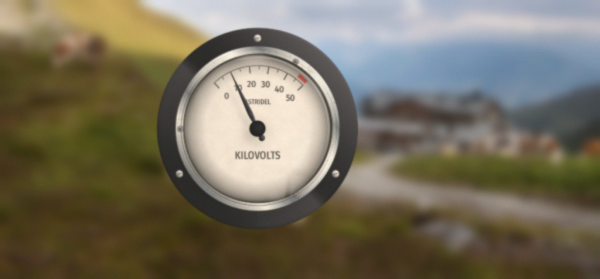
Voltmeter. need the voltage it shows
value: 10 kV
